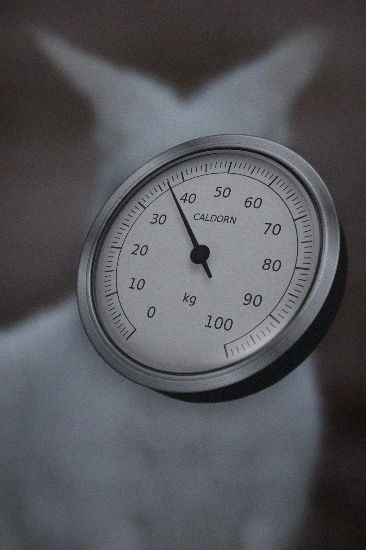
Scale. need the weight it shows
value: 37 kg
